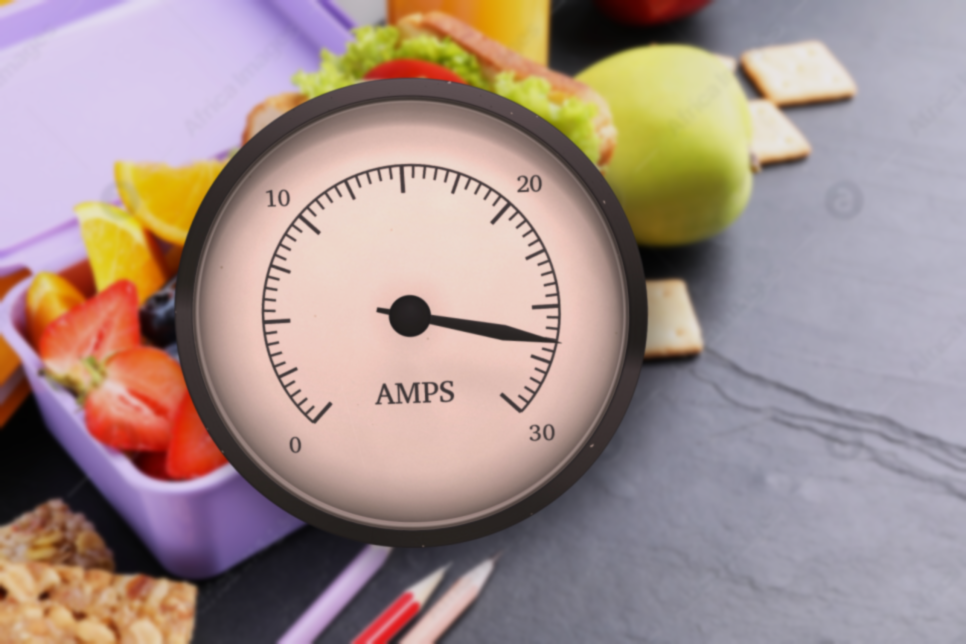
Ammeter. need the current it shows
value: 26.5 A
